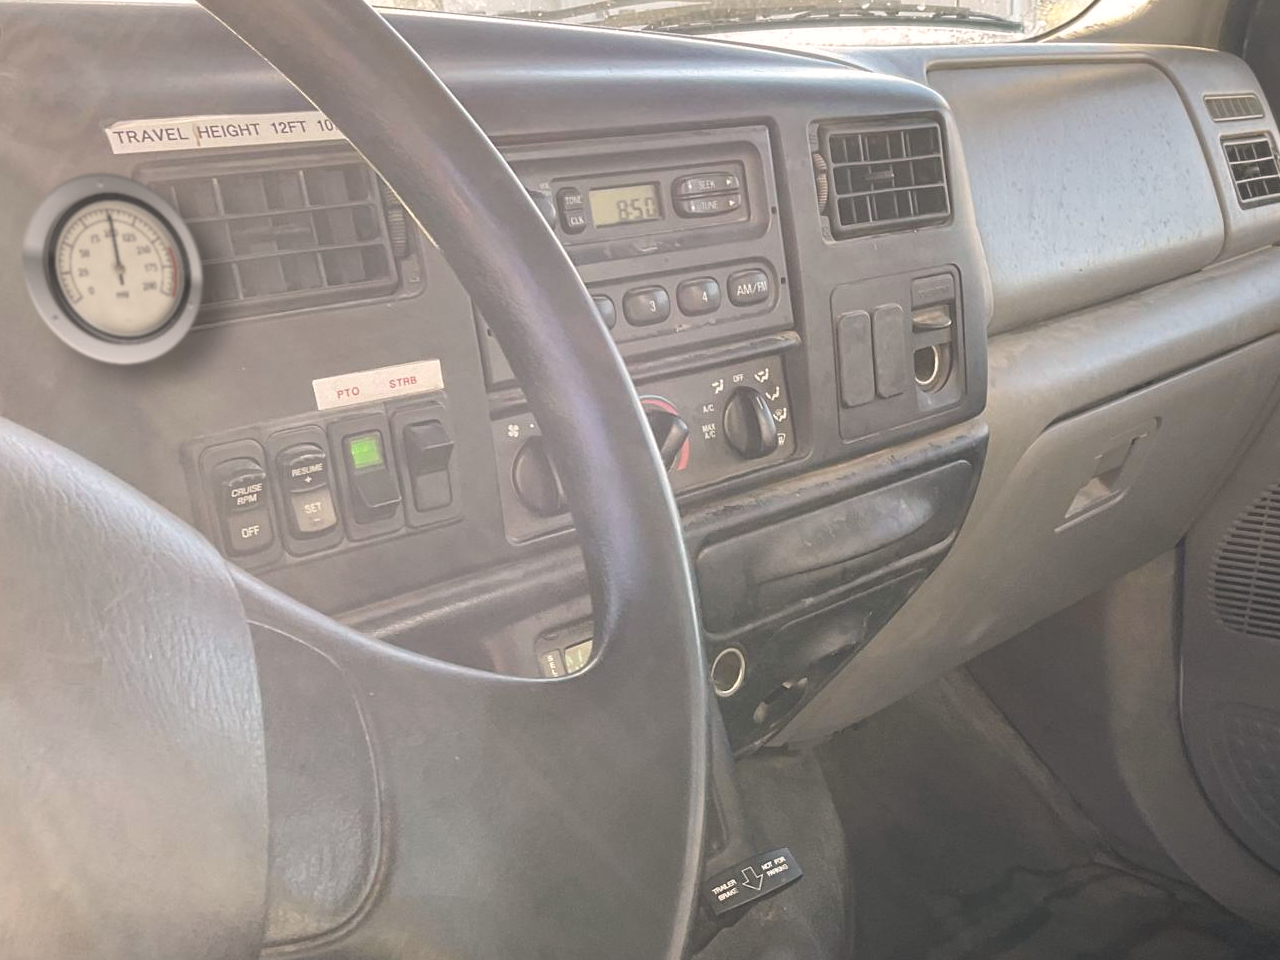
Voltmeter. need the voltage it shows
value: 100 mV
